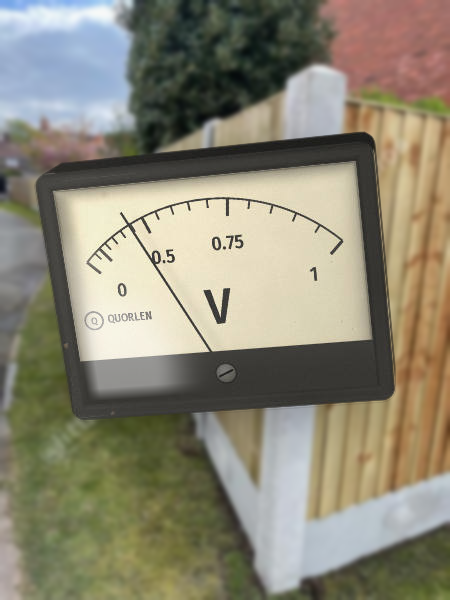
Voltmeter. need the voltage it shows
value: 0.45 V
